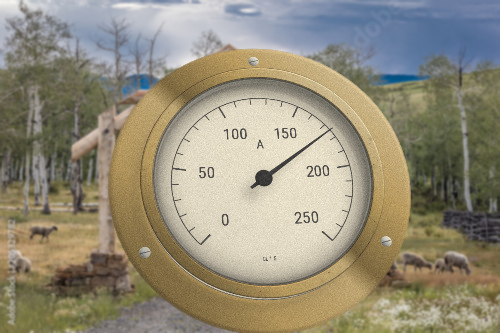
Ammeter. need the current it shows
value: 175 A
